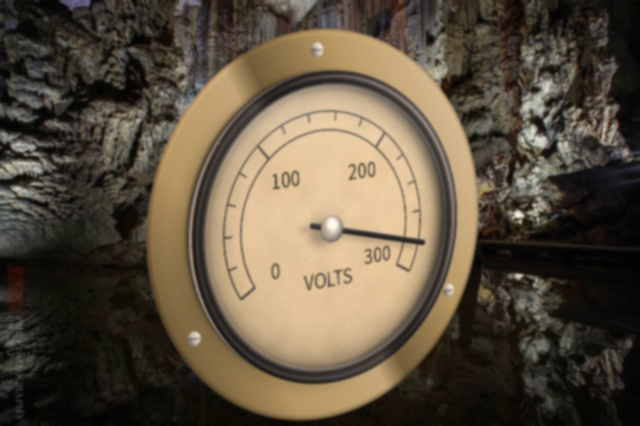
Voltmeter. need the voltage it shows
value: 280 V
